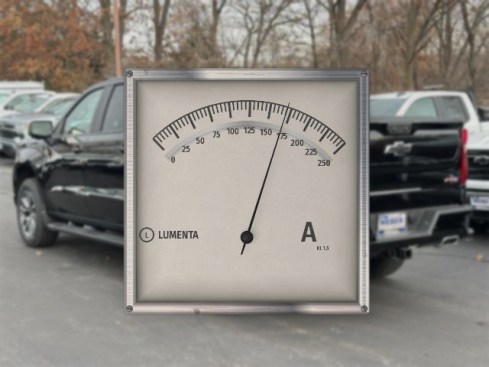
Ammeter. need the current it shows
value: 170 A
